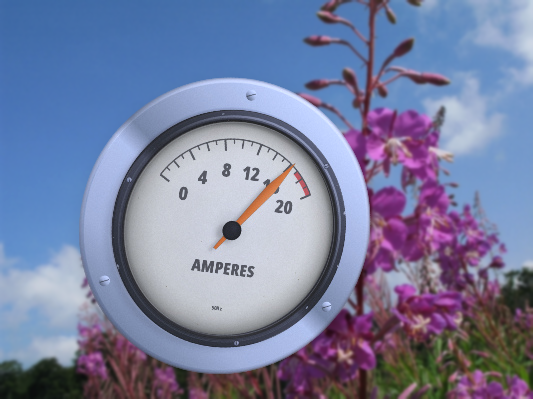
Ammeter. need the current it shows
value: 16 A
